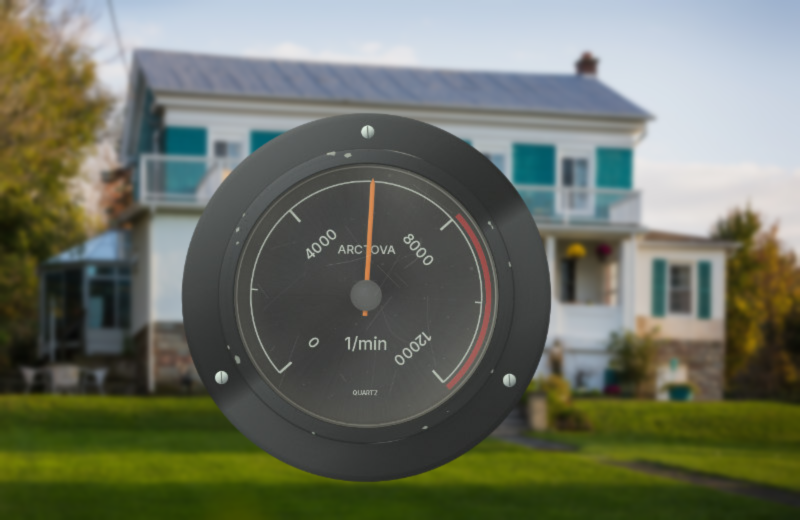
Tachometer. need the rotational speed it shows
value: 6000 rpm
